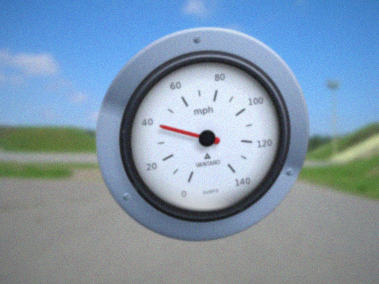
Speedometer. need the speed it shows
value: 40 mph
